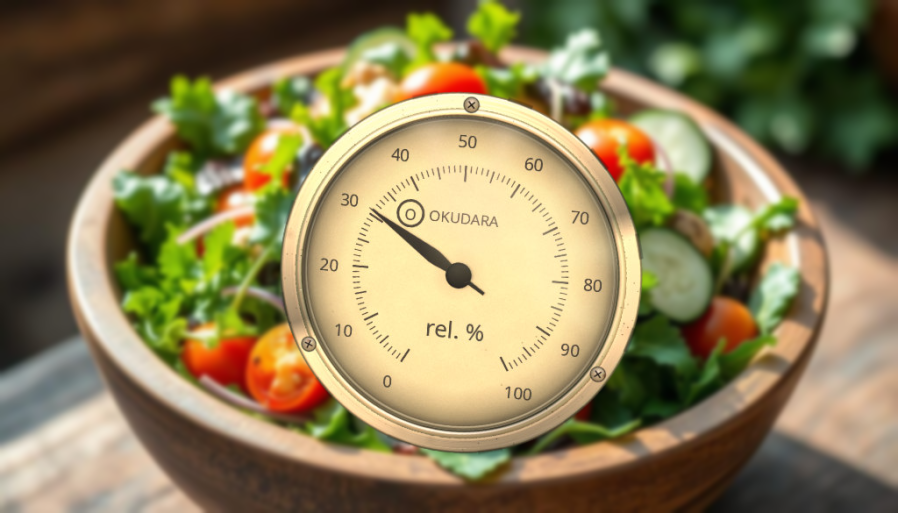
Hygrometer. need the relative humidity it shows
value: 31 %
